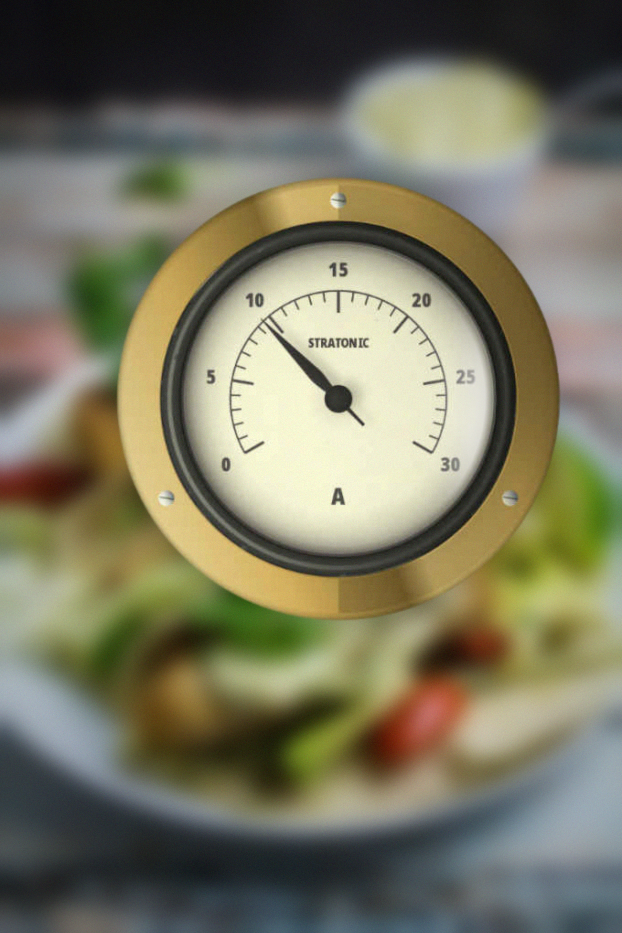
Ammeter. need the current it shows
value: 9.5 A
